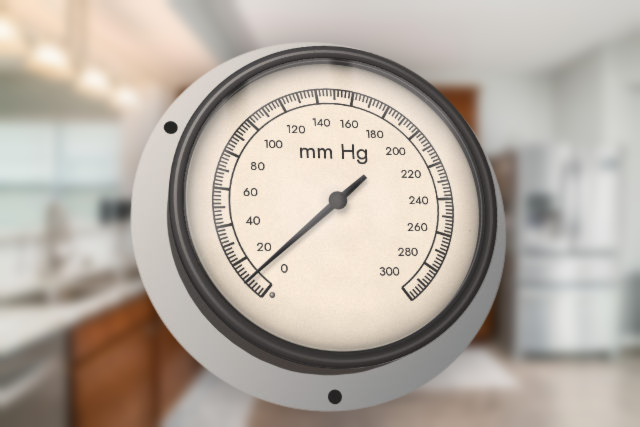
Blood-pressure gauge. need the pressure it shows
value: 10 mmHg
